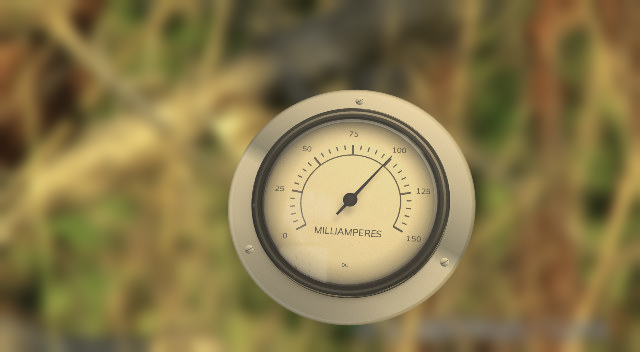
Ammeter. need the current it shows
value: 100 mA
